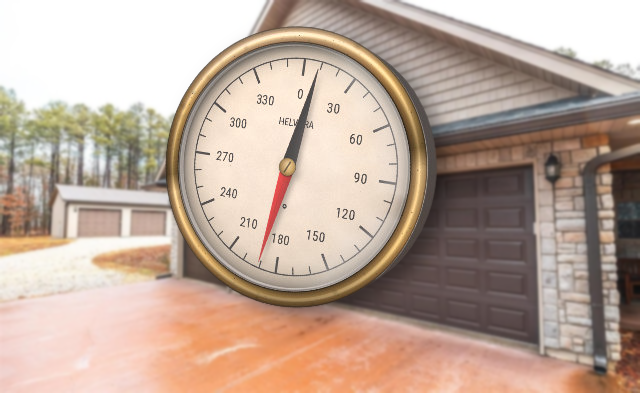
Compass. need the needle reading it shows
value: 190 °
